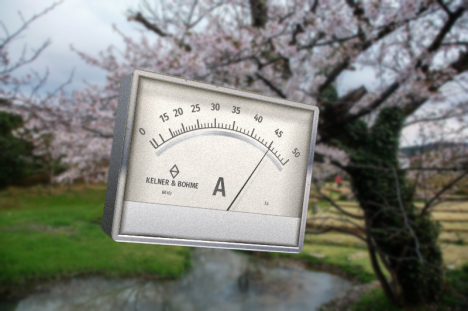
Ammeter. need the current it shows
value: 45 A
